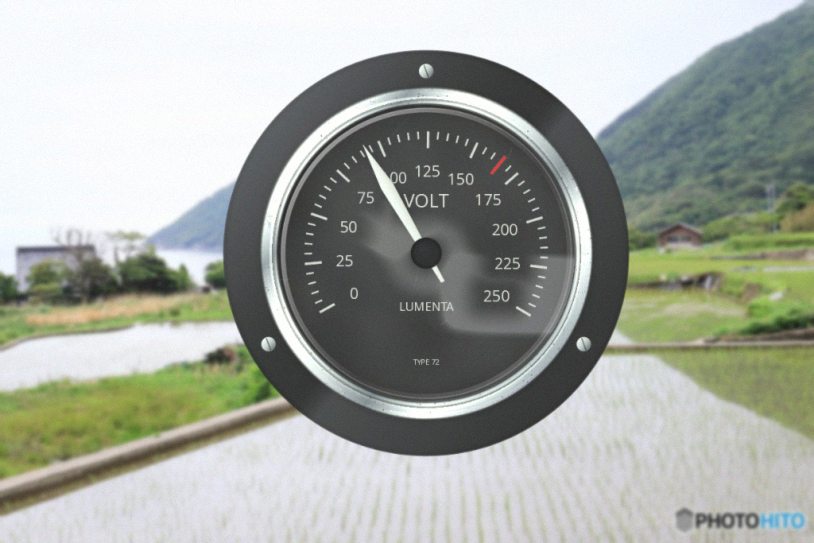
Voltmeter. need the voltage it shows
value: 92.5 V
